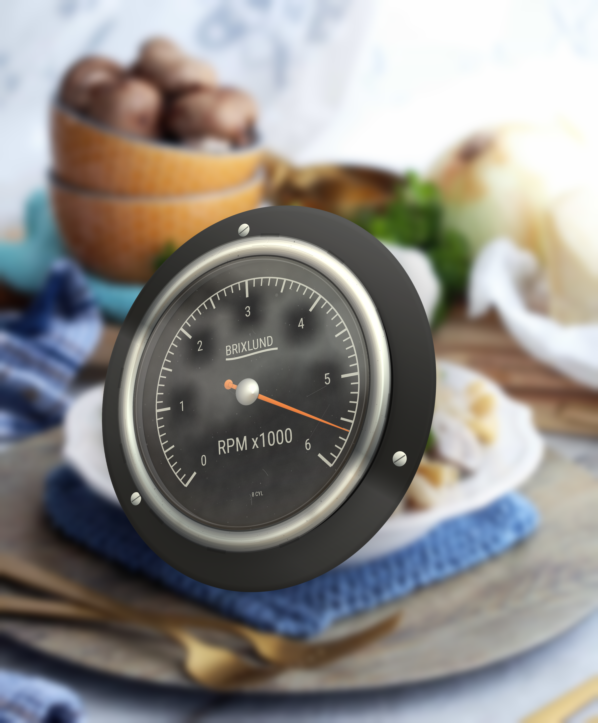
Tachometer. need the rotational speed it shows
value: 5600 rpm
